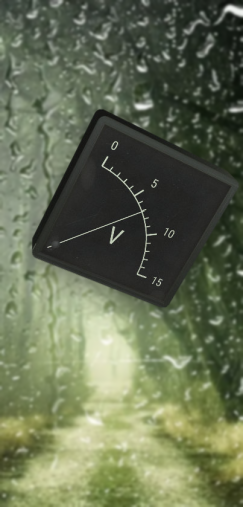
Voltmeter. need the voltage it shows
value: 7 V
